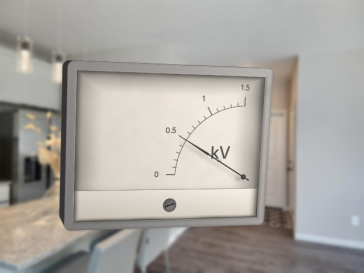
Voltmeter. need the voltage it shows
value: 0.5 kV
